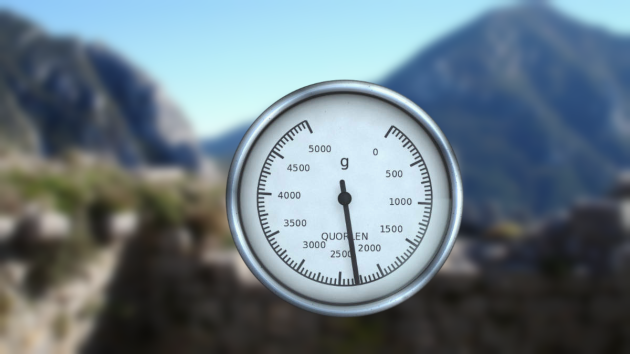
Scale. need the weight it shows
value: 2300 g
